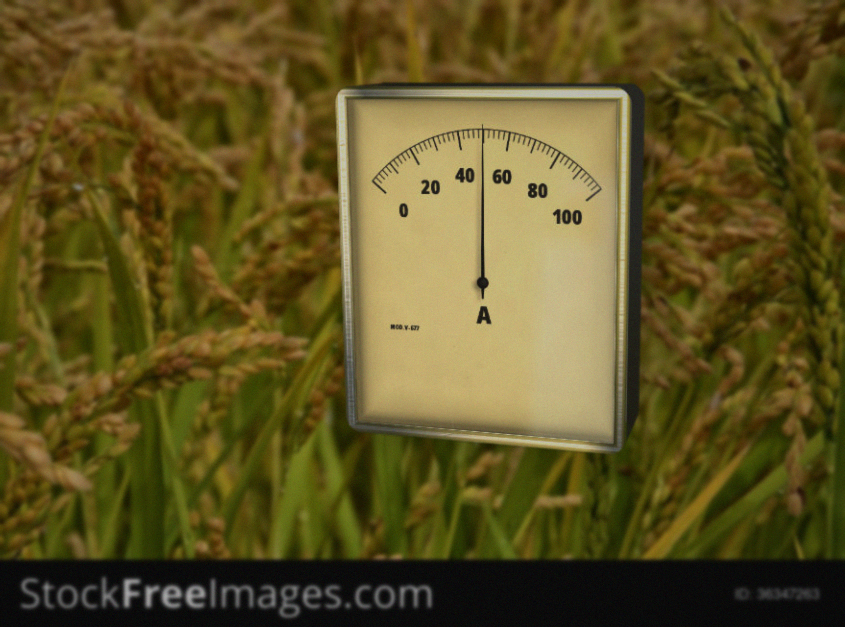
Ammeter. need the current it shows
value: 50 A
